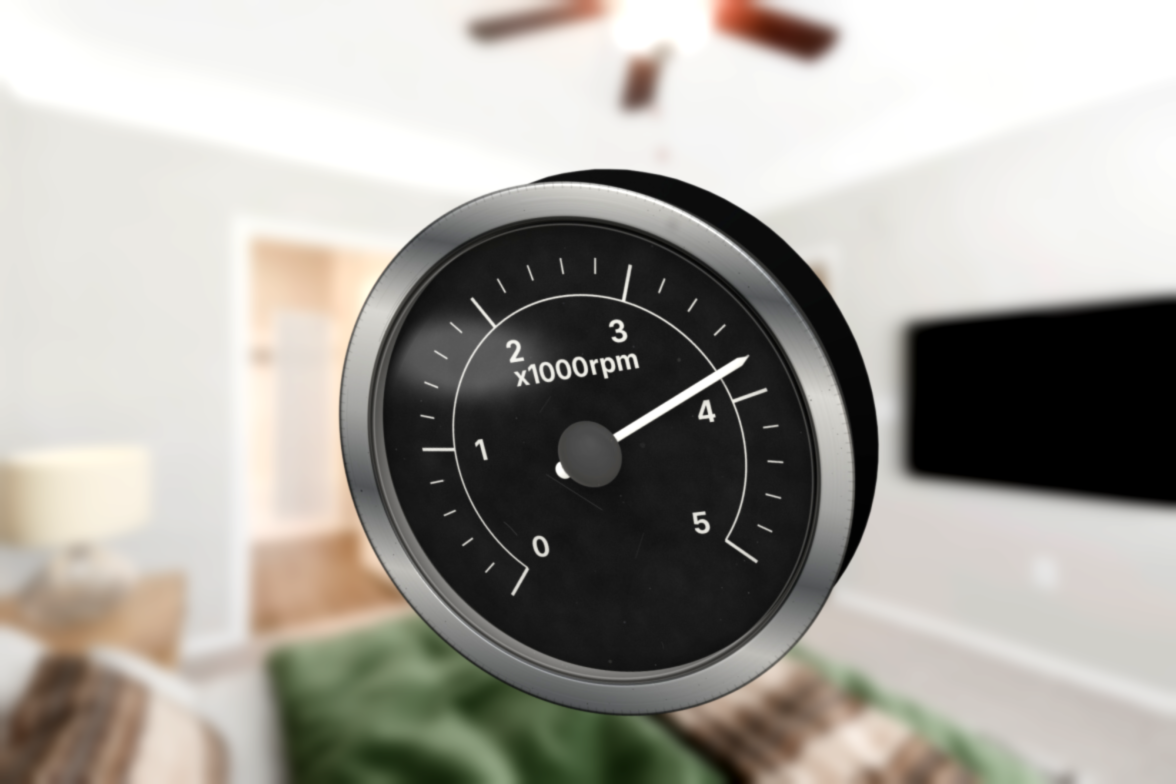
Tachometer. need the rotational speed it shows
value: 3800 rpm
